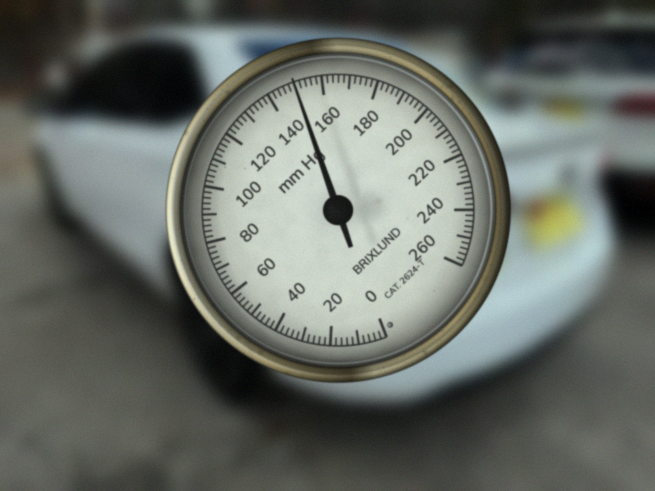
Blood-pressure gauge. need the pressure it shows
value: 150 mmHg
